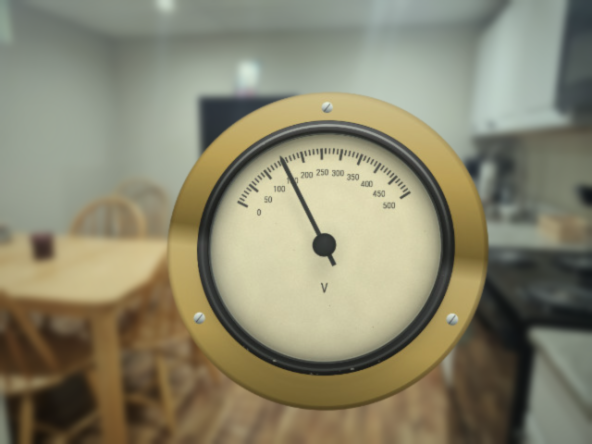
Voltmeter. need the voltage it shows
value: 150 V
